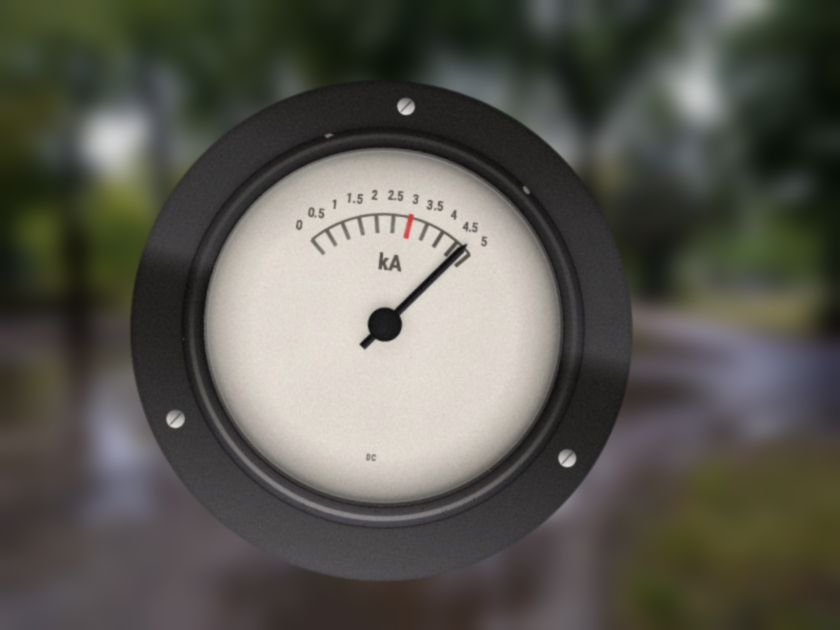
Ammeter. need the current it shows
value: 4.75 kA
